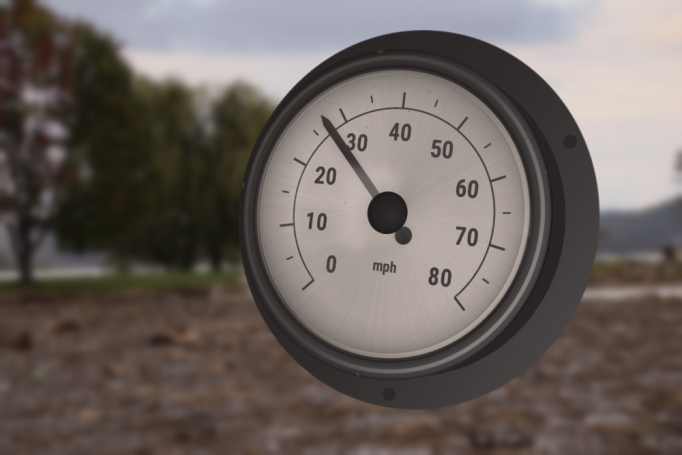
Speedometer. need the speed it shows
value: 27.5 mph
